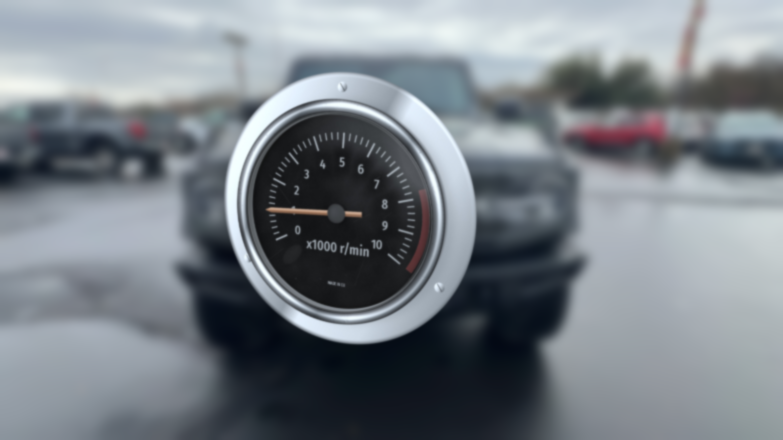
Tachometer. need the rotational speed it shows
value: 1000 rpm
